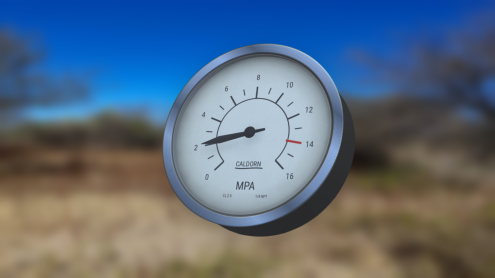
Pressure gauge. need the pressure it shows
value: 2 MPa
